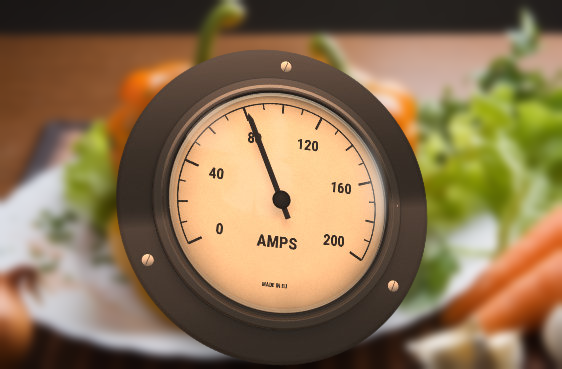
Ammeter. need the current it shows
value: 80 A
